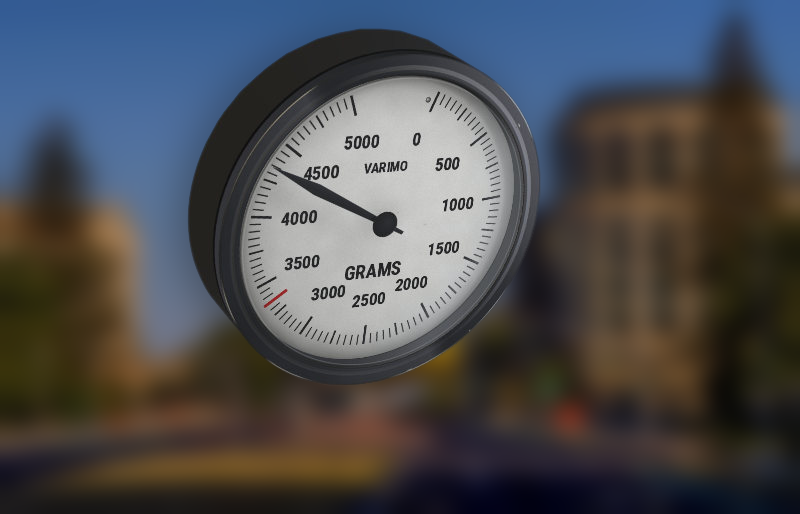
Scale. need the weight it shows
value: 4350 g
